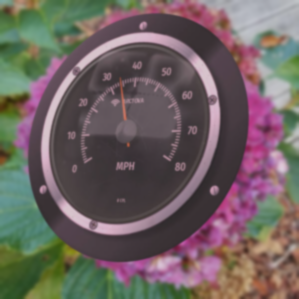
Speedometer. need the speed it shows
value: 35 mph
